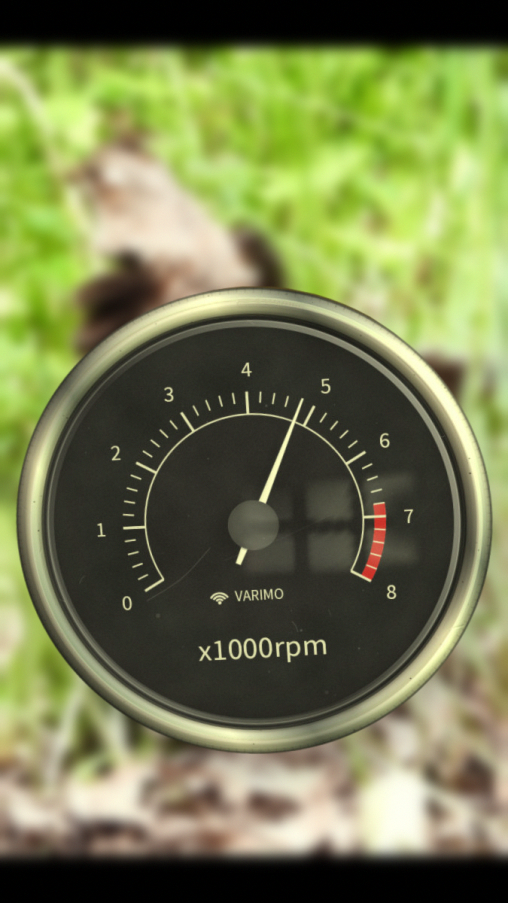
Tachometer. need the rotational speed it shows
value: 4800 rpm
